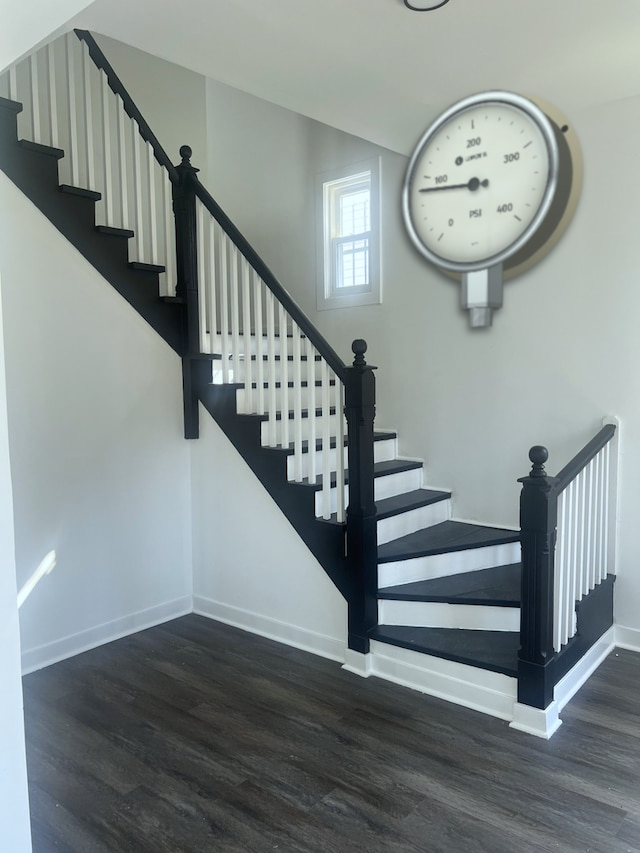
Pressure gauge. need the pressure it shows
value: 80 psi
